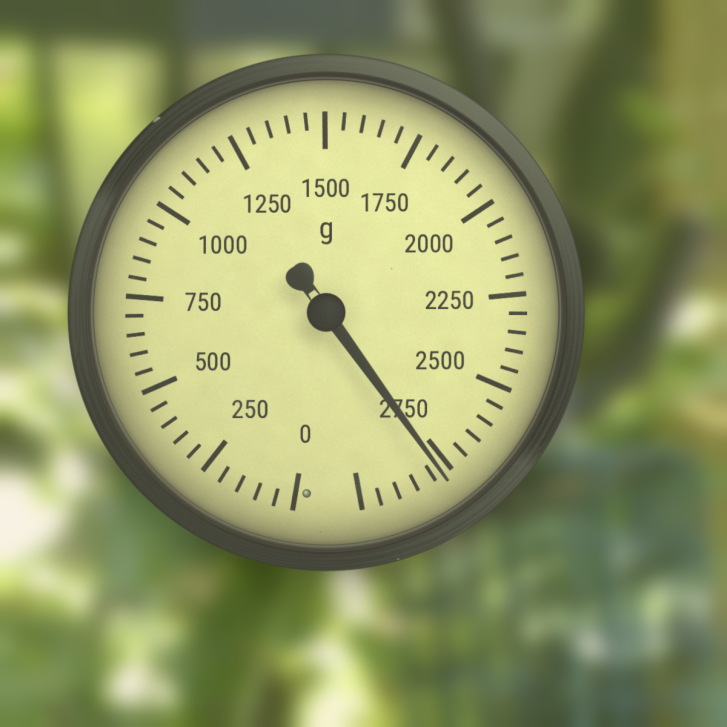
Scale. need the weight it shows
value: 2775 g
